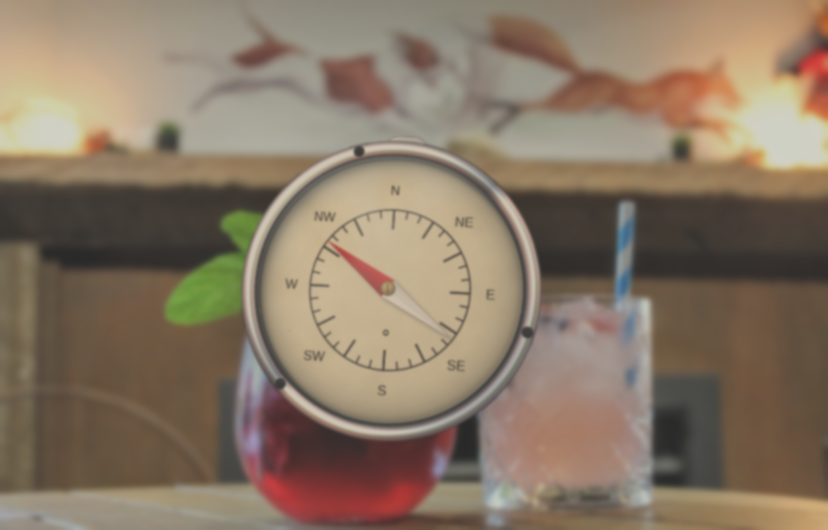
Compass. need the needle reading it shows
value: 305 °
